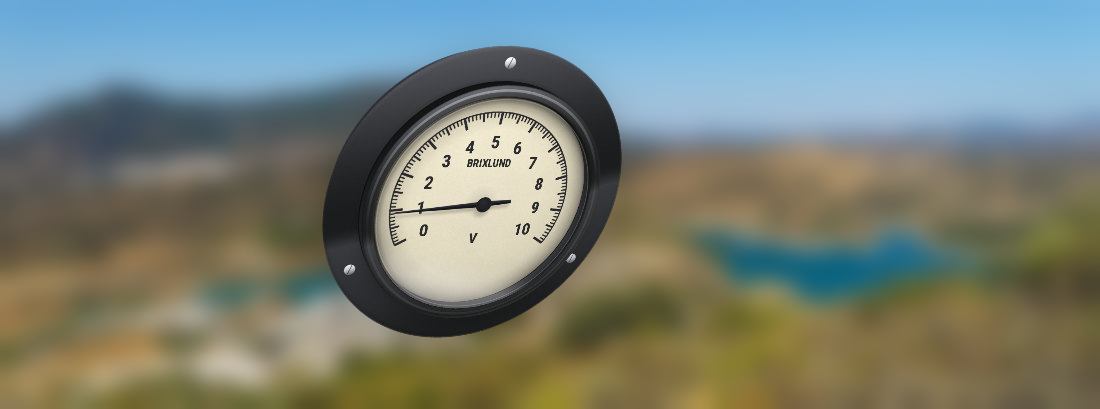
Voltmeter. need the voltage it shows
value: 1 V
